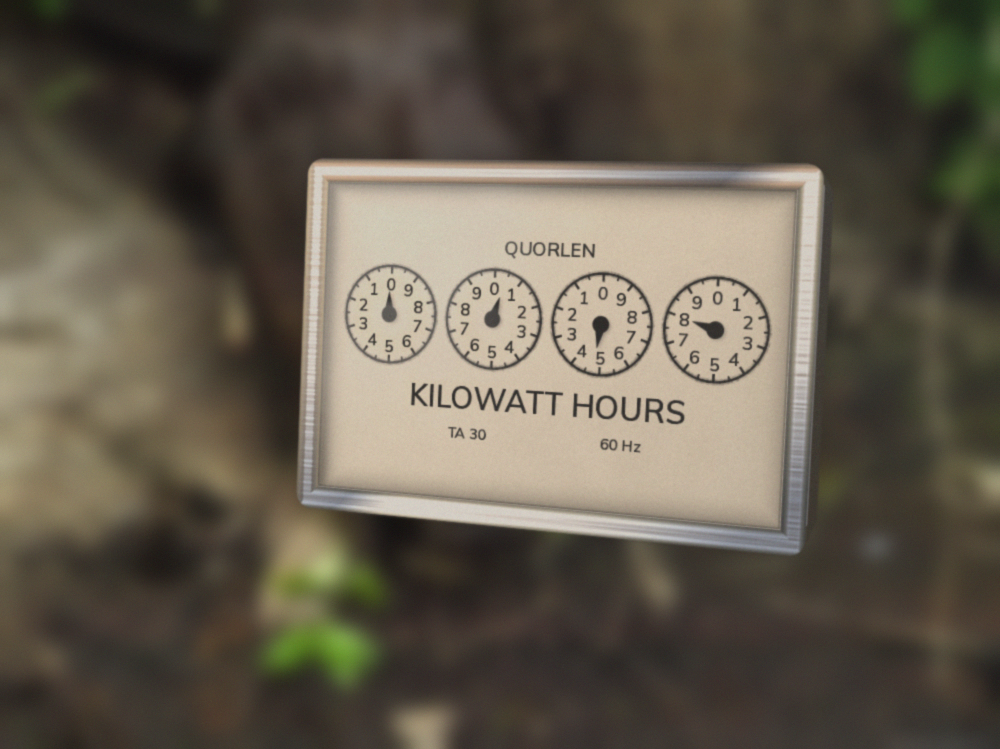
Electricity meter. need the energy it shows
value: 48 kWh
